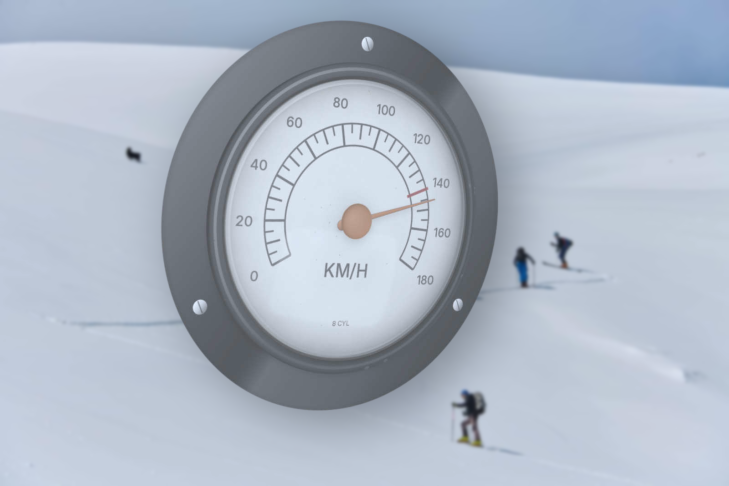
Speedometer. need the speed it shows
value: 145 km/h
